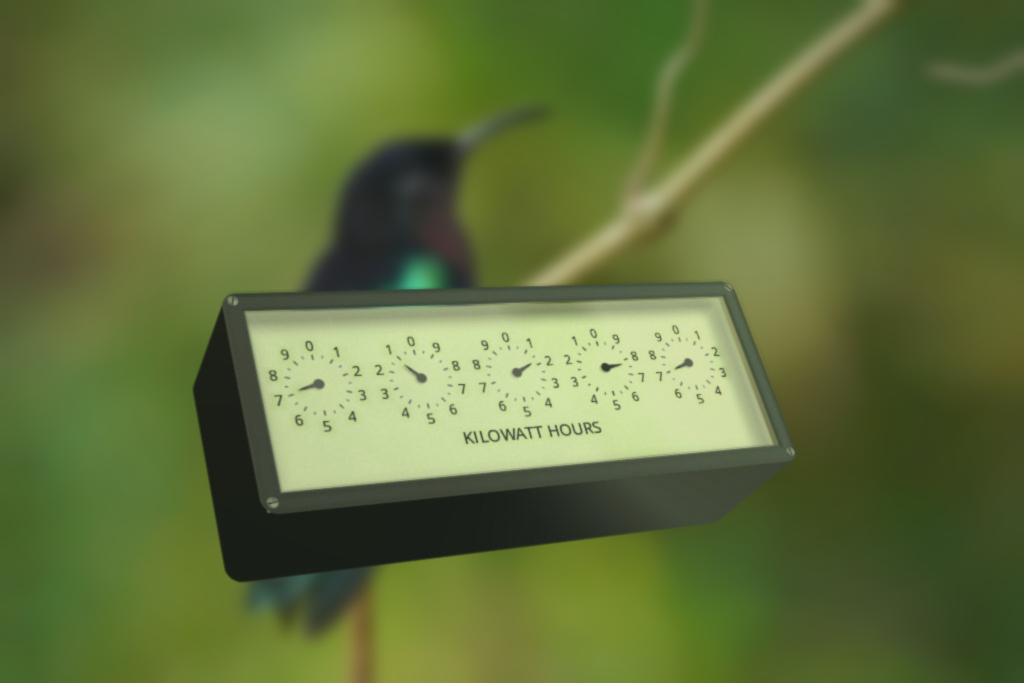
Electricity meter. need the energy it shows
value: 71177 kWh
